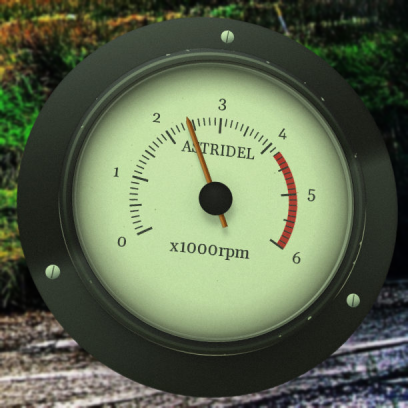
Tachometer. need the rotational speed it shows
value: 2400 rpm
